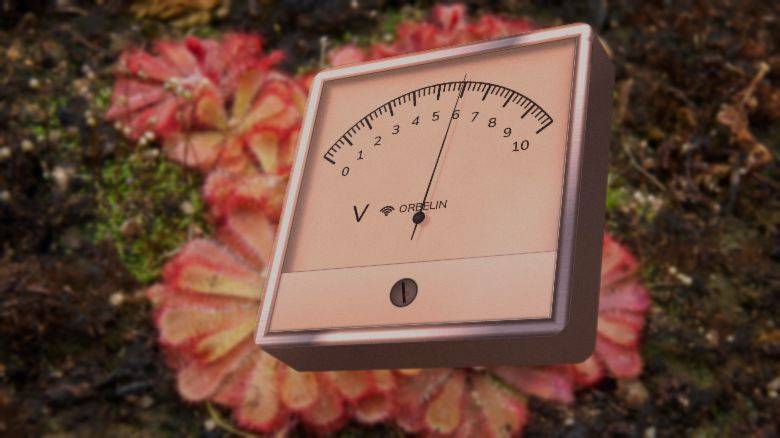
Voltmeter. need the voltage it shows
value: 6 V
